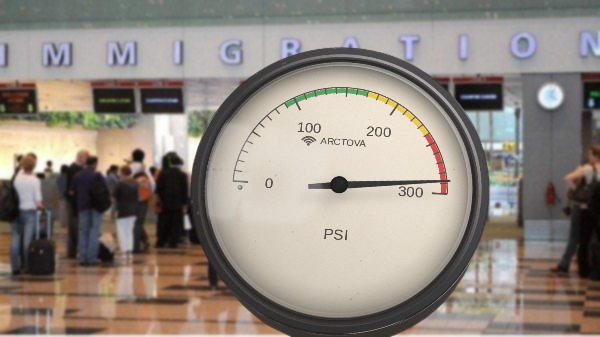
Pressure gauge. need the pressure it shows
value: 290 psi
